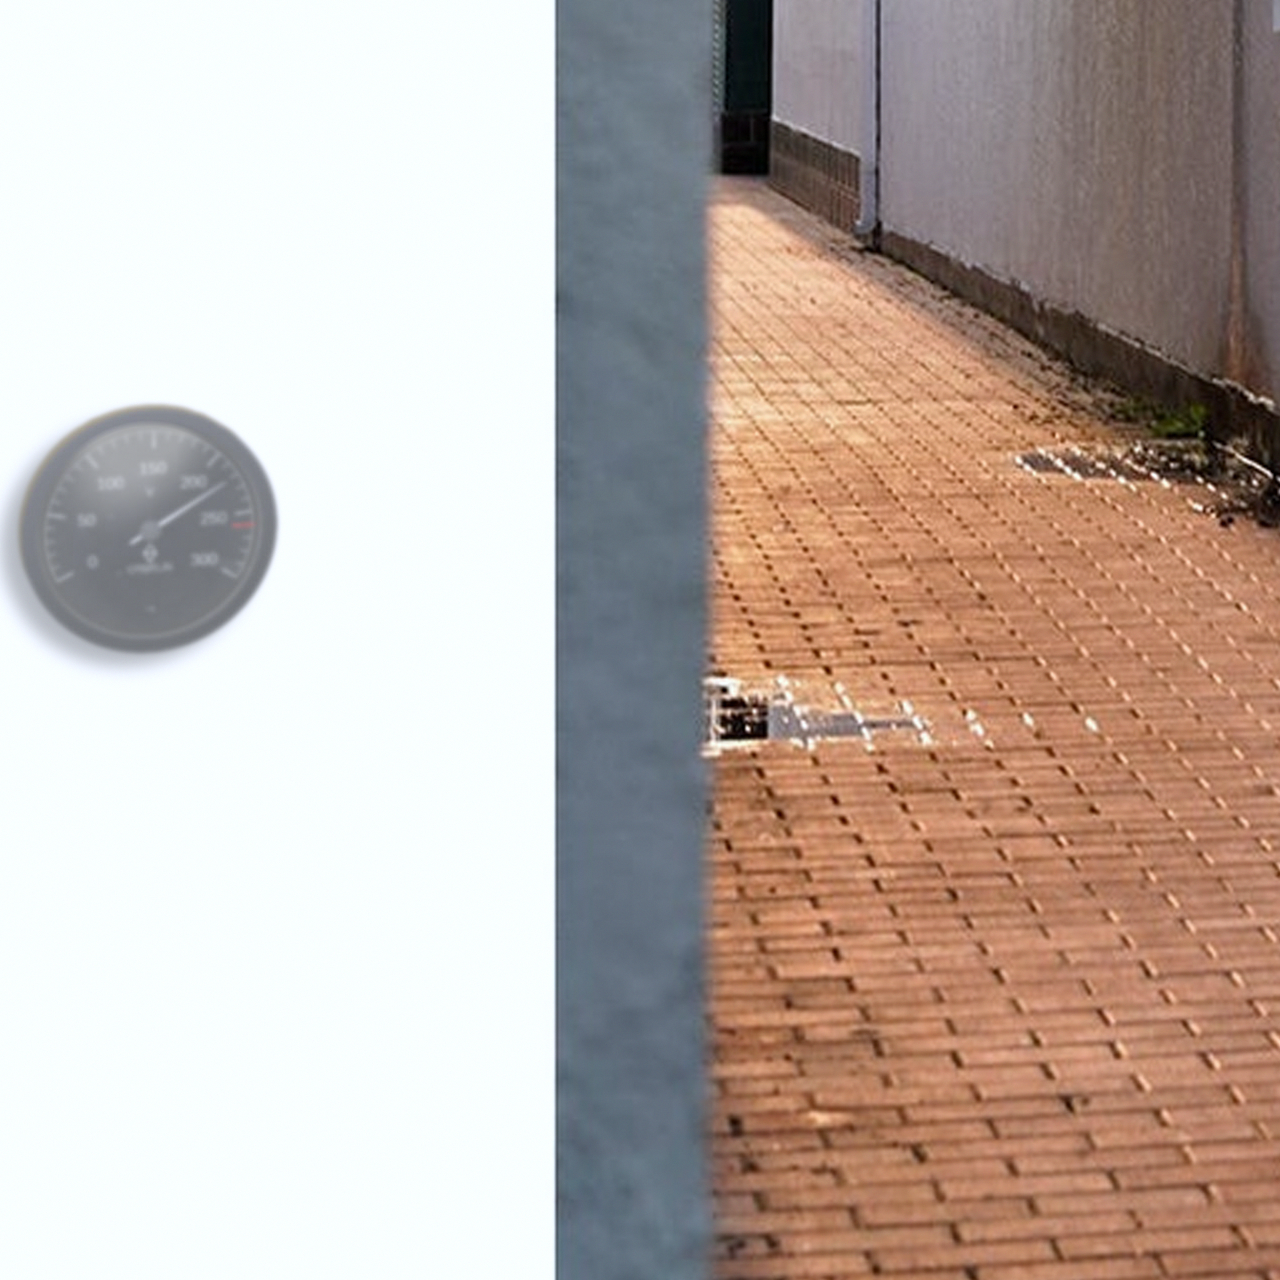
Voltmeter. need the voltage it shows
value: 220 V
